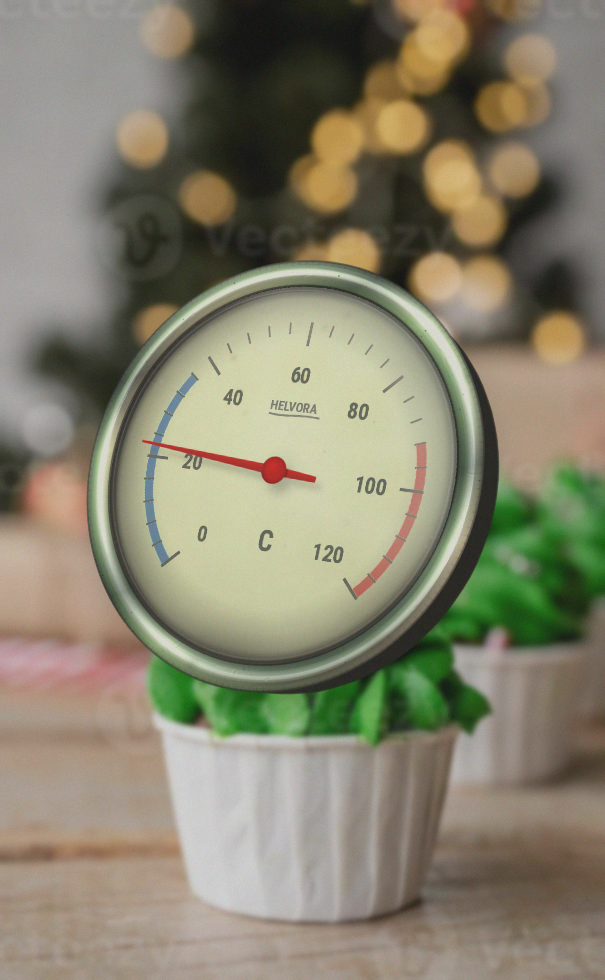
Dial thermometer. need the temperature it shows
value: 22 °C
